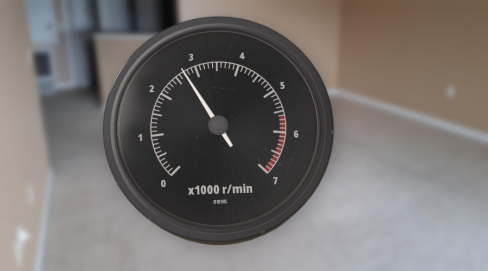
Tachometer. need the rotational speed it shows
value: 2700 rpm
